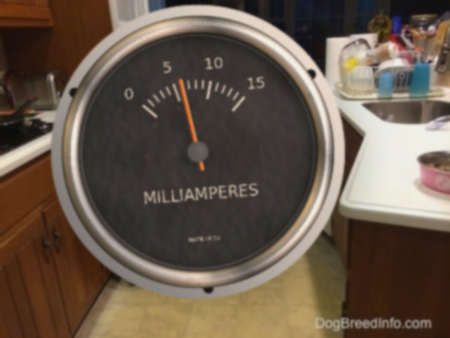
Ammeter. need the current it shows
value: 6 mA
